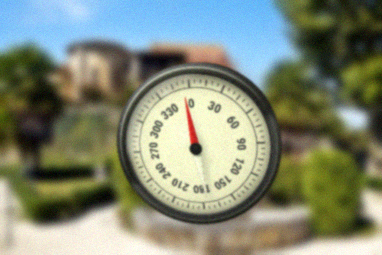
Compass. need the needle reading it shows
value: 355 °
